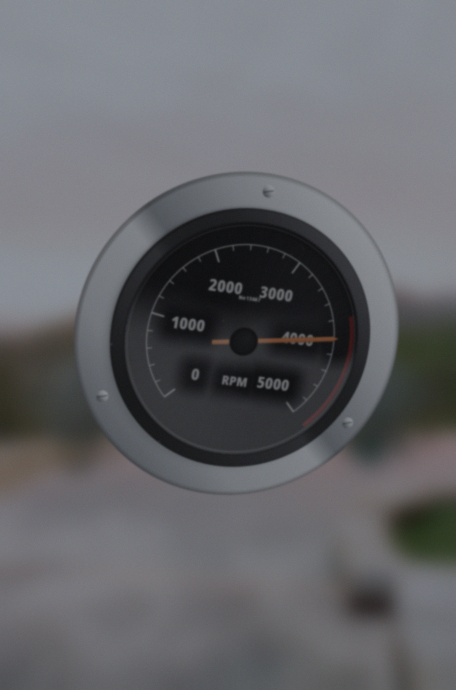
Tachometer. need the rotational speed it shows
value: 4000 rpm
